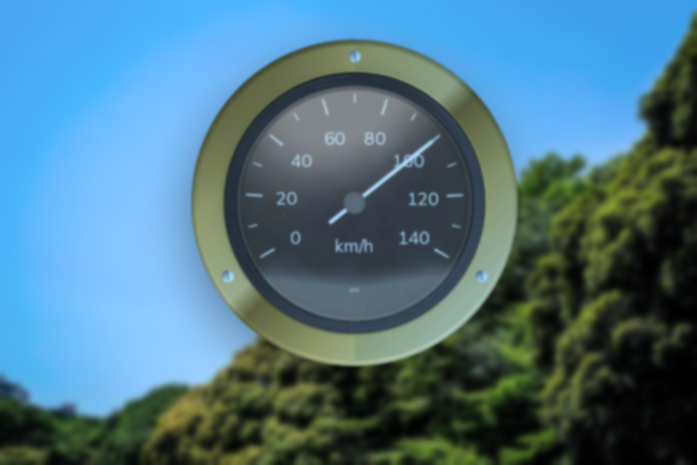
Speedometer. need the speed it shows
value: 100 km/h
